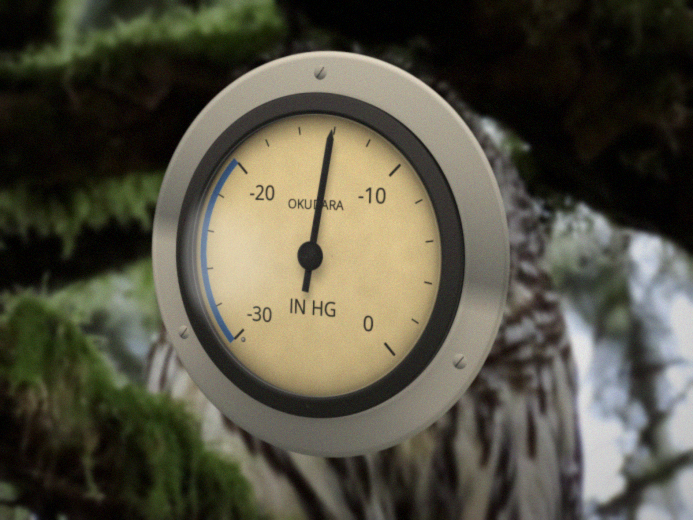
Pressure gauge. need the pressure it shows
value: -14 inHg
